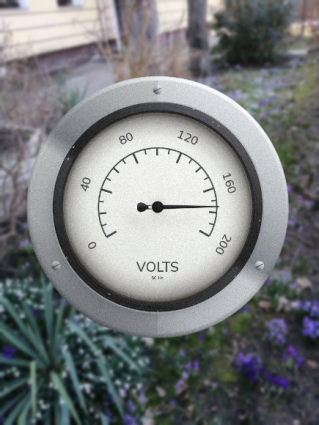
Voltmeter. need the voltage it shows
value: 175 V
